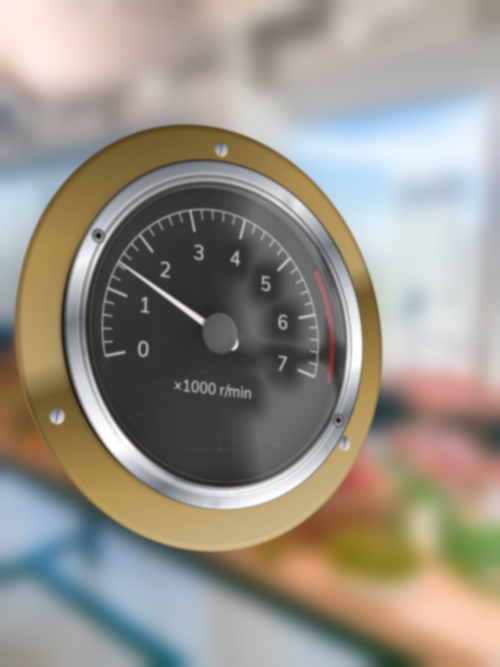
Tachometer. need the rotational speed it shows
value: 1400 rpm
